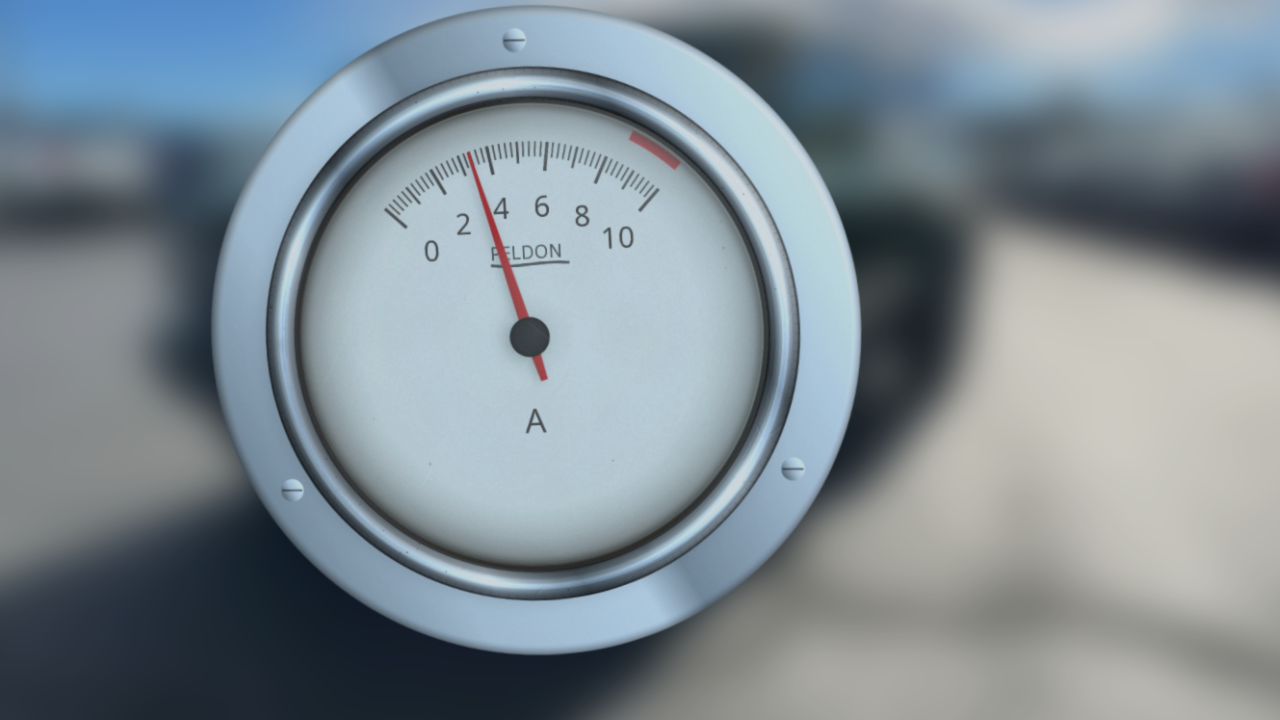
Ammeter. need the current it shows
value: 3.4 A
